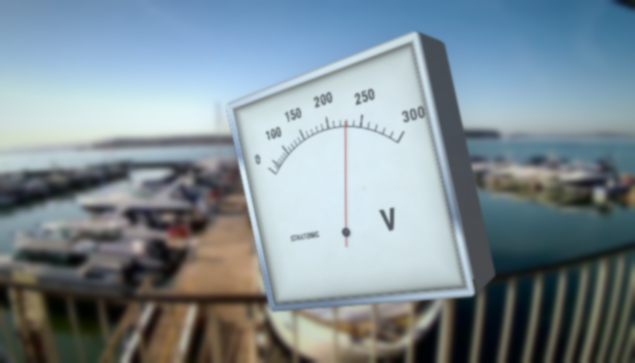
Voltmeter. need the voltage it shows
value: 230 V
